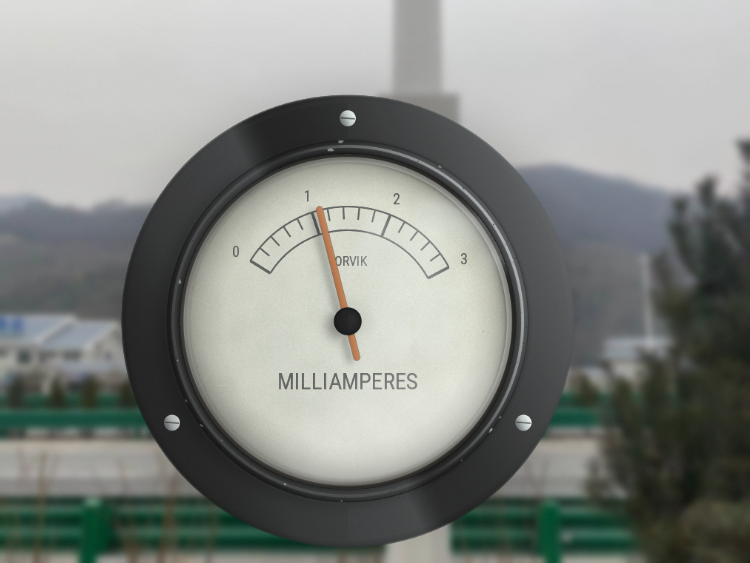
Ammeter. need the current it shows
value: 1.1 mA
